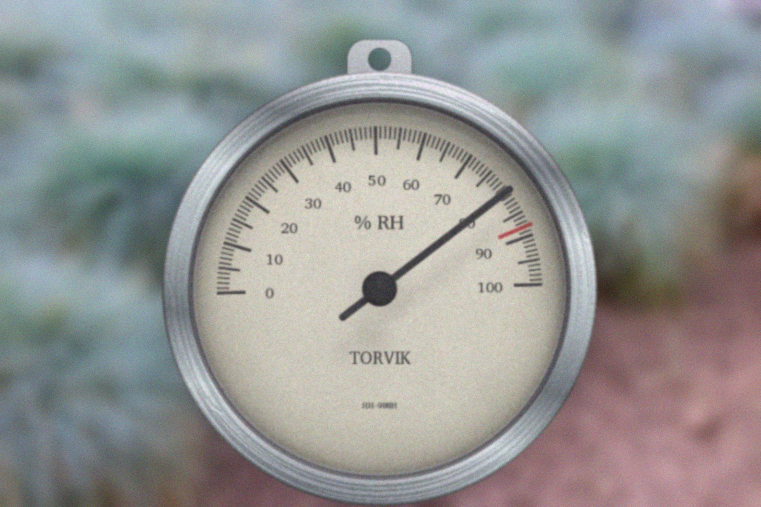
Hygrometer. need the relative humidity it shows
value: 80 %
